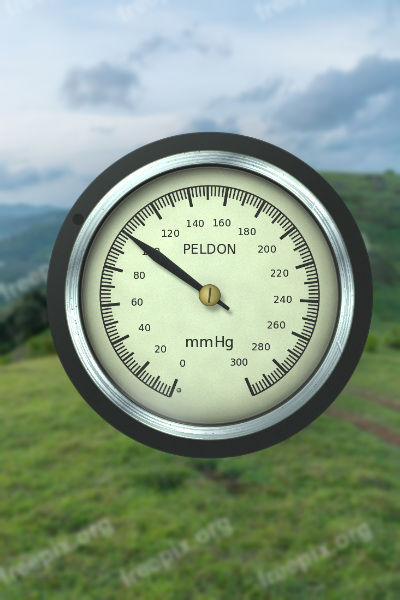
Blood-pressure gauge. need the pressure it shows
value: 100 mmHg
